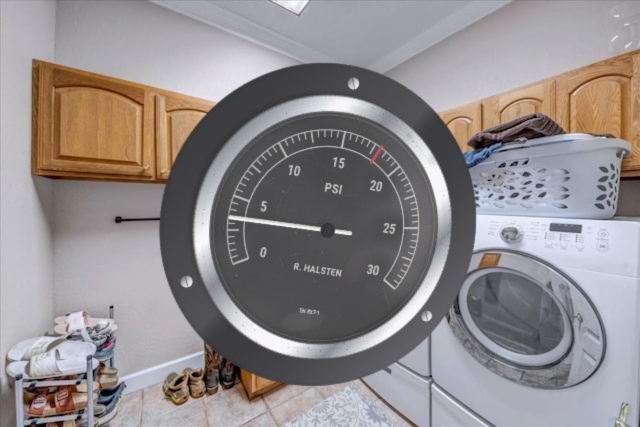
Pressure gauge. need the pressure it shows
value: 3.5 psi
